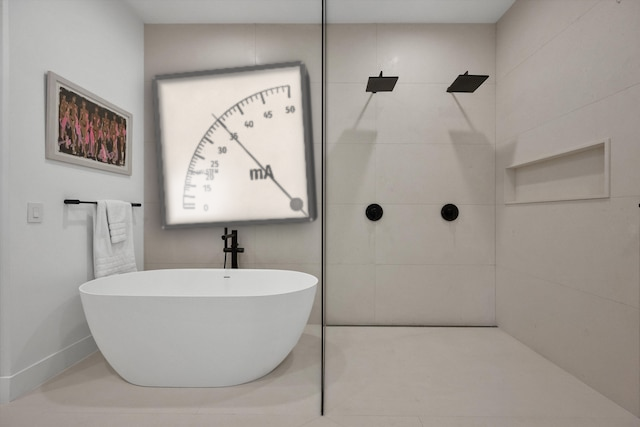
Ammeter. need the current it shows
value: 35 mA
